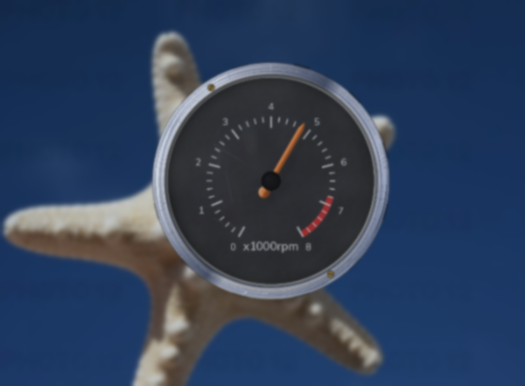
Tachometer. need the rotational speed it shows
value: 4800 rpm
